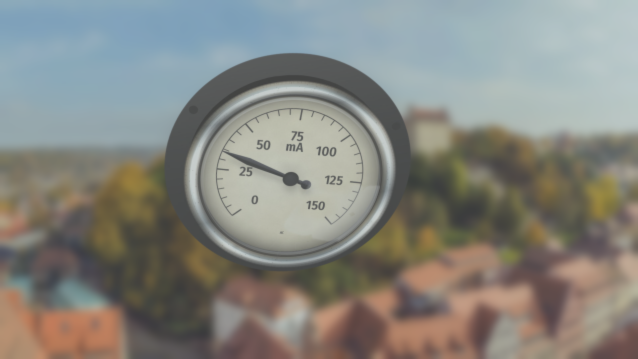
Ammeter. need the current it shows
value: 35 mA
